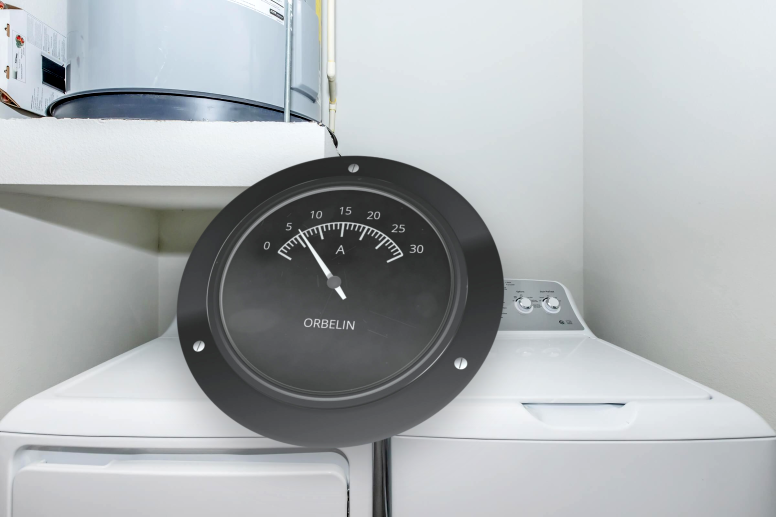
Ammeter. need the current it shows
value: 6 A
